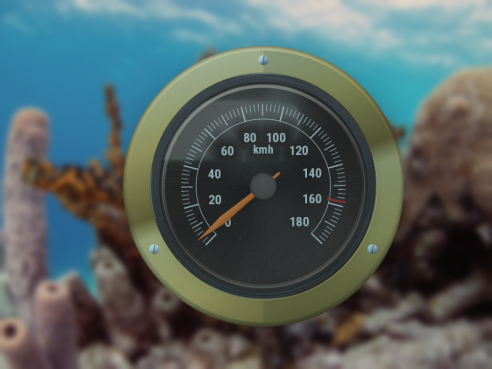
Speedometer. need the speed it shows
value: 4 km/h
